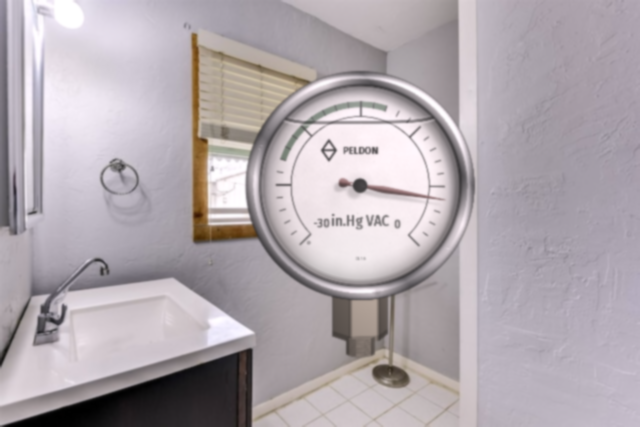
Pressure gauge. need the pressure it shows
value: -4 inHg
